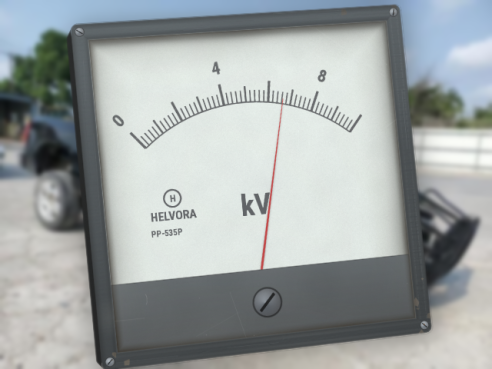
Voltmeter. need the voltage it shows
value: 6.6 kV
